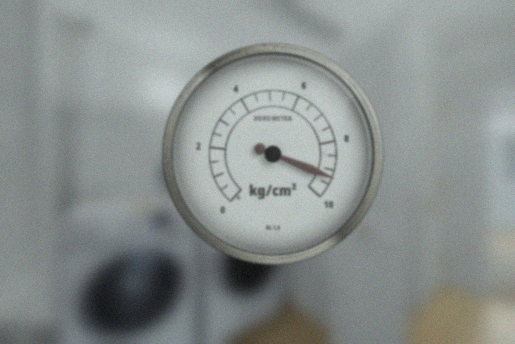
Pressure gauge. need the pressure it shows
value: 9.25 kg/cm²
